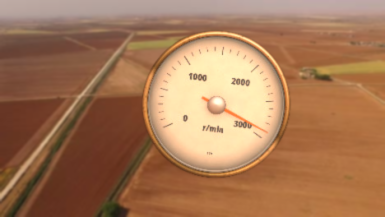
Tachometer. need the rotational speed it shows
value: 2900 rpm
